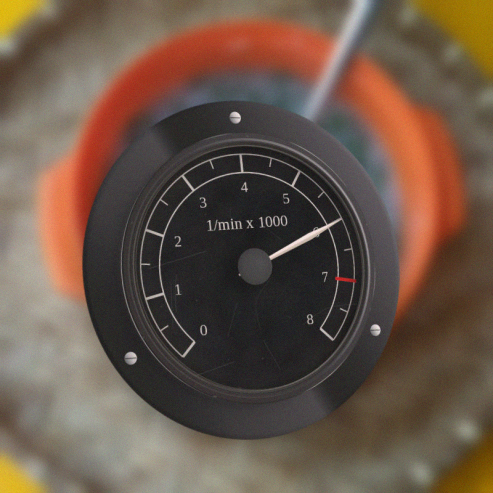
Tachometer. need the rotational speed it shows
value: 6000 rpm
